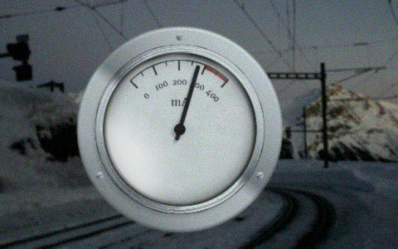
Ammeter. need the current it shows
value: 275 mA
